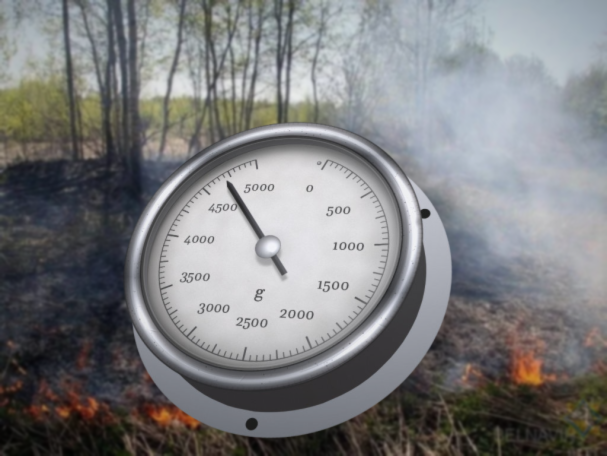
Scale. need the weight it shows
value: 4700 g
